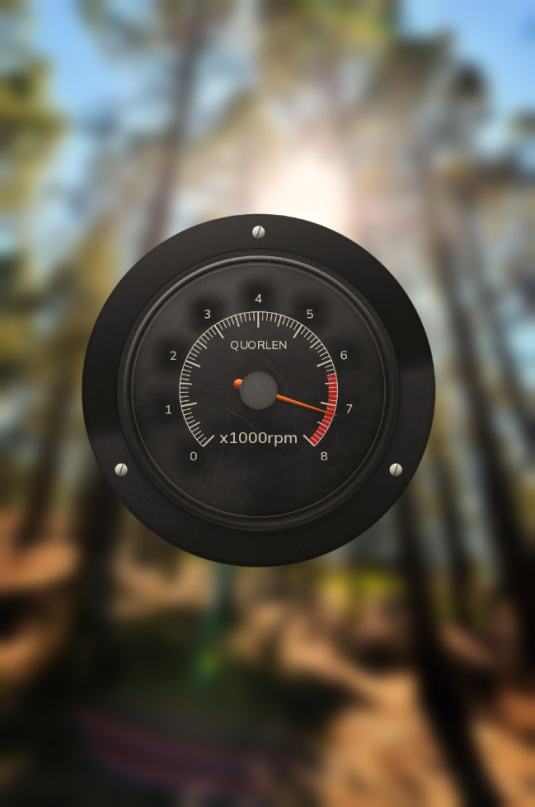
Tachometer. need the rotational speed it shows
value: 7200 rpm
